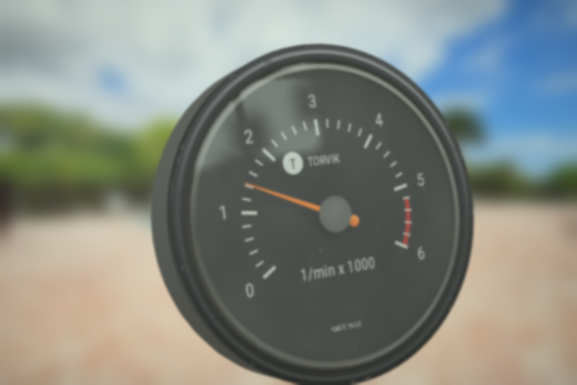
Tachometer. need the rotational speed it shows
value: 1400 rpm
